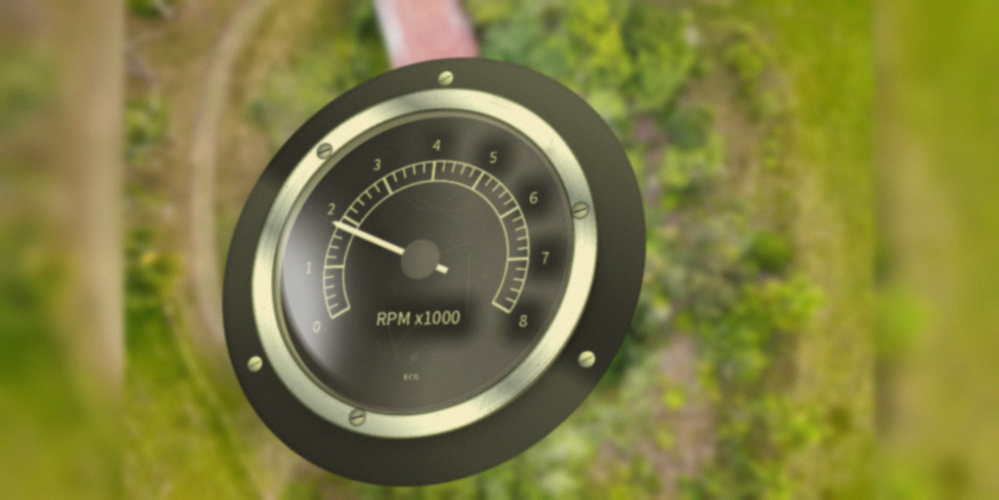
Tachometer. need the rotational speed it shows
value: 1800 rpm
